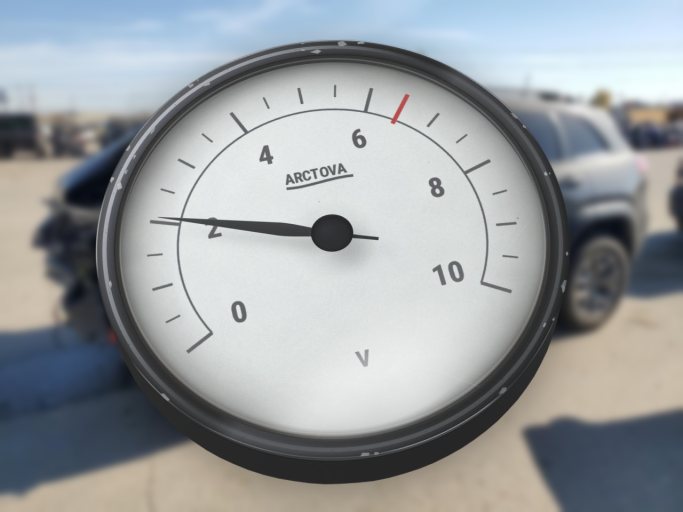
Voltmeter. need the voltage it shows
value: 2 V
